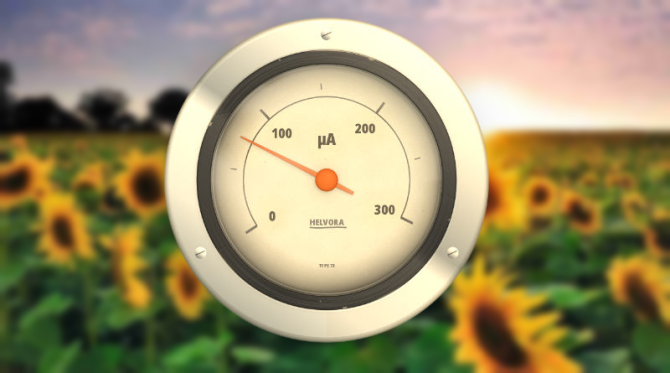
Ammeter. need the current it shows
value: 75 µA
